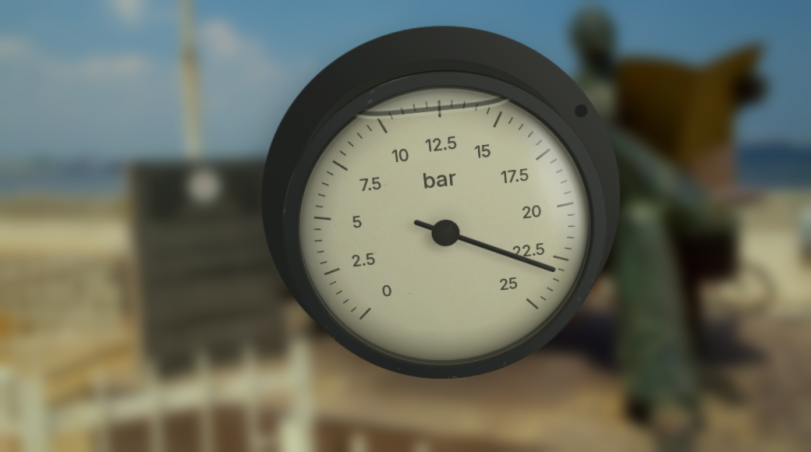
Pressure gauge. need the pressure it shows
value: 23 bar
